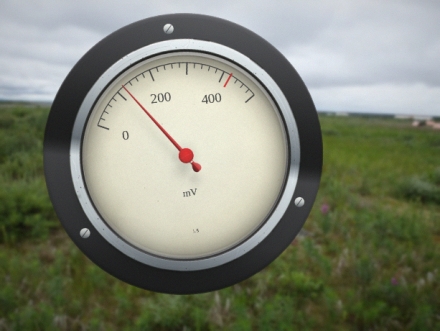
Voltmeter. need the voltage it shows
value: 120 mV
